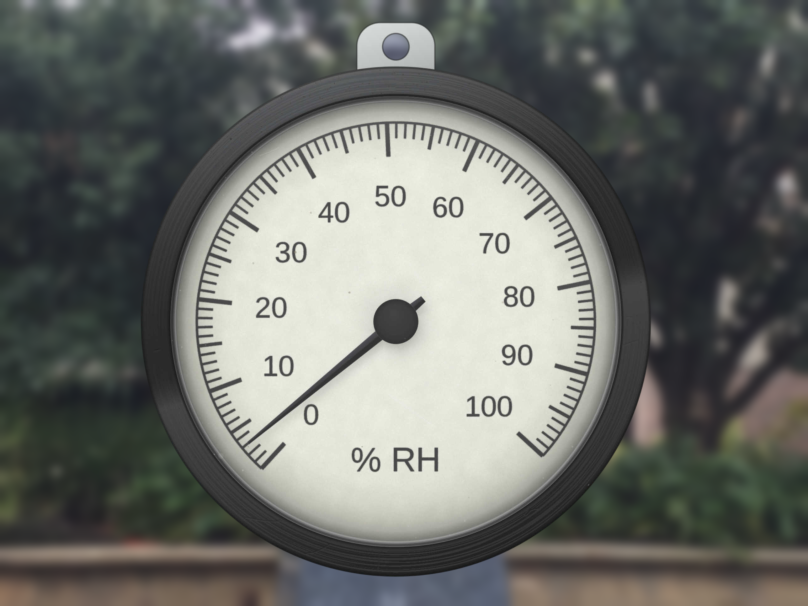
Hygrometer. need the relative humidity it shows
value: 3 %
